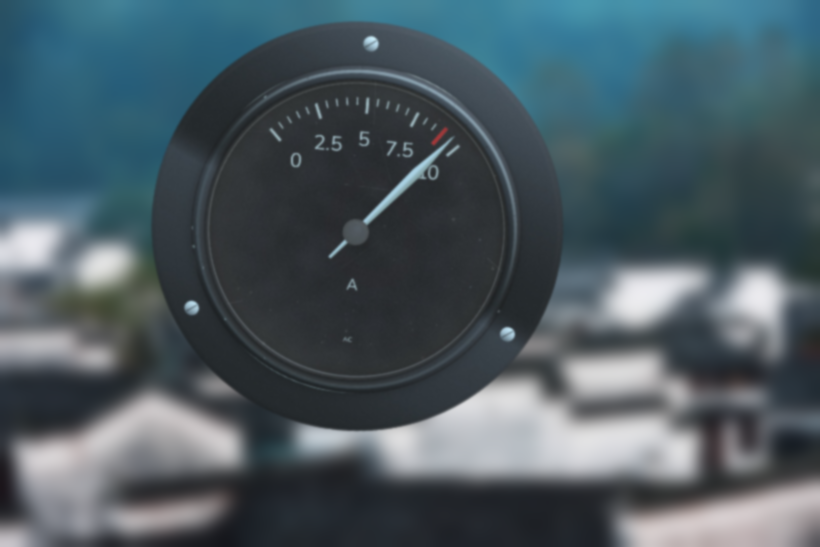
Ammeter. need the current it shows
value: 9.5 A
